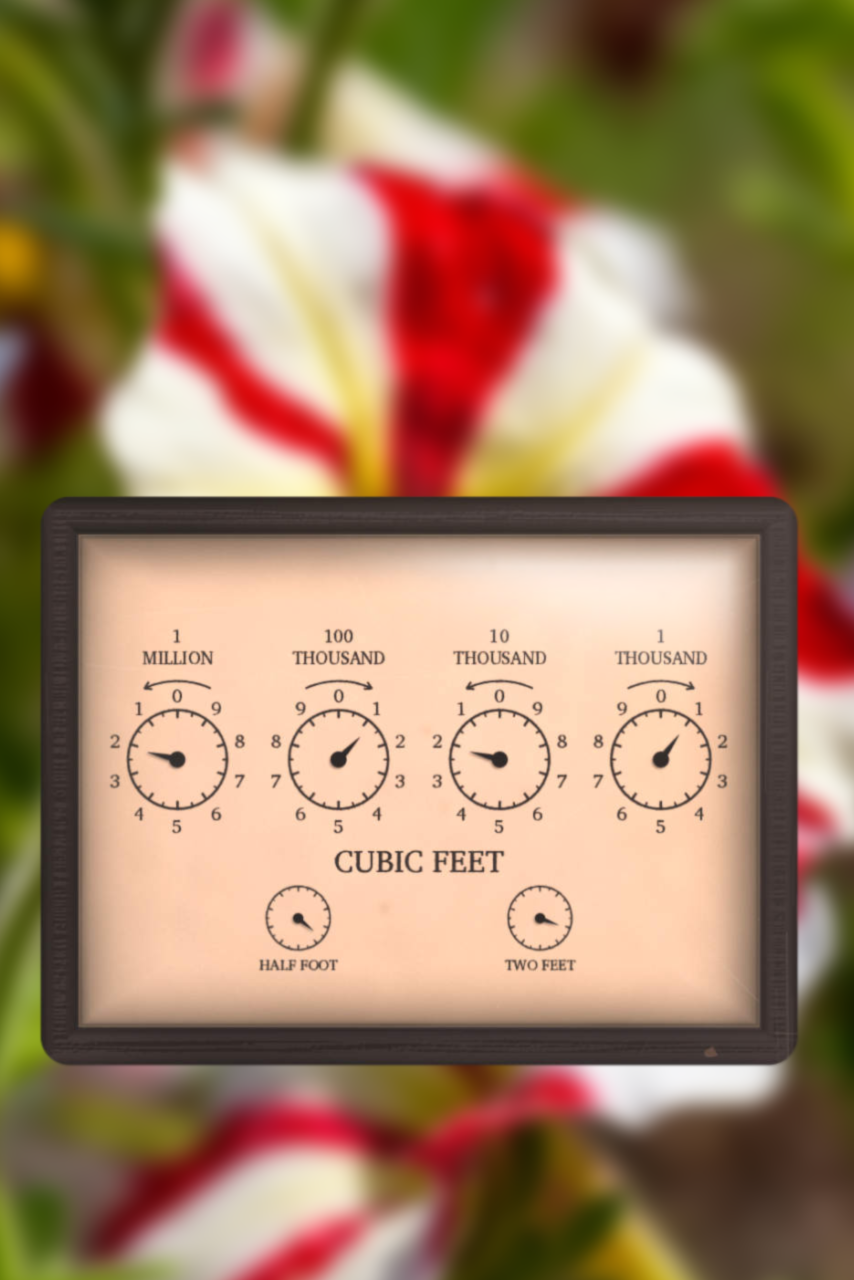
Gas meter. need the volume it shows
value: 212100 ft³
